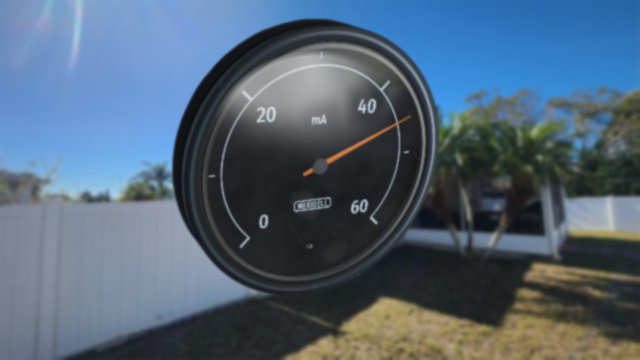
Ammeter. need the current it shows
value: 45 mA
